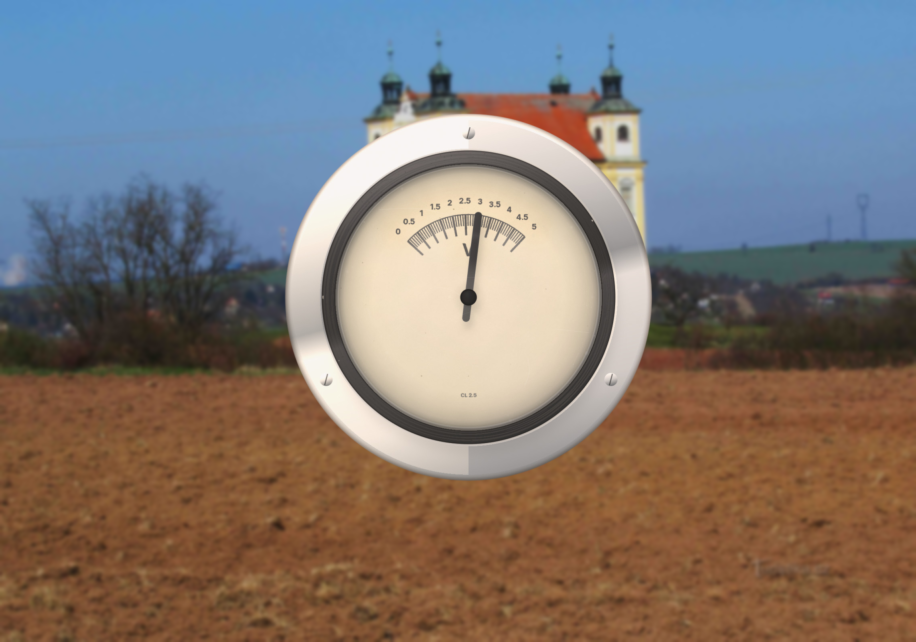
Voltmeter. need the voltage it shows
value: 3 V
